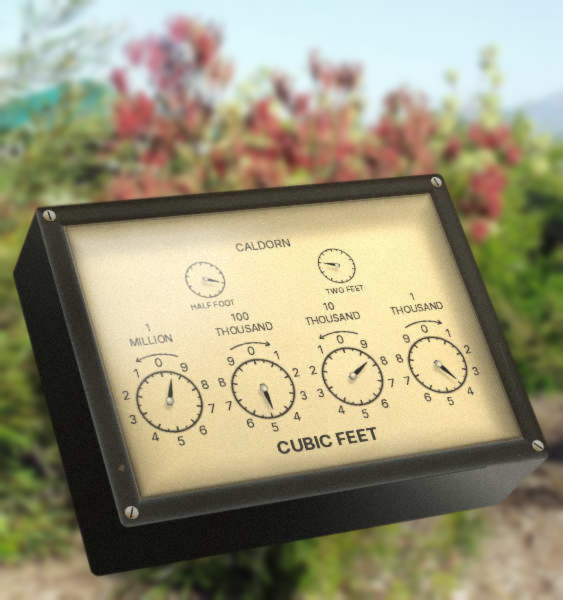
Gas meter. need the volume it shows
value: 948400 ft³
